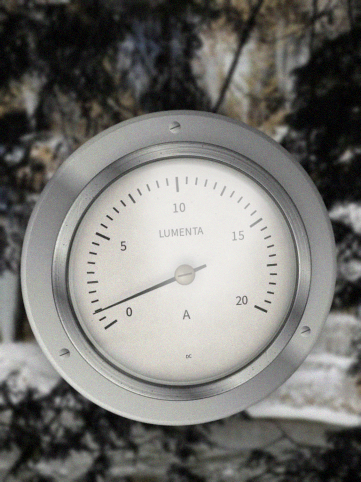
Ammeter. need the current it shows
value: 1 A
